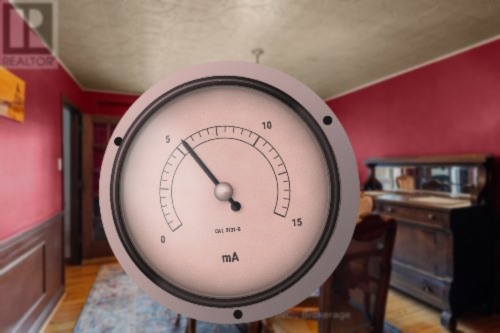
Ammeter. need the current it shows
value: 5.5 mA
